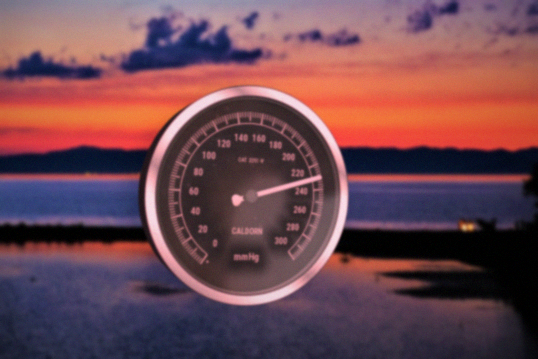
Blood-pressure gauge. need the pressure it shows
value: 230 mmHg
